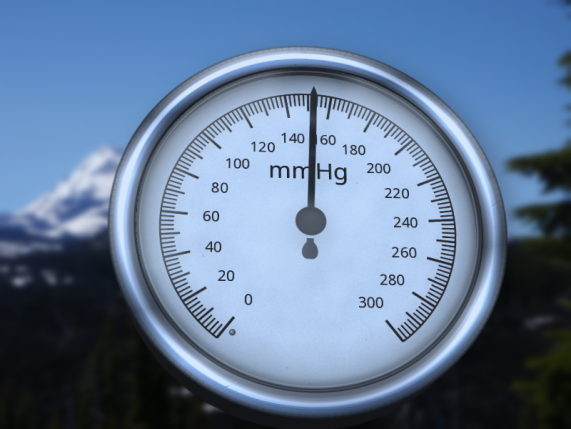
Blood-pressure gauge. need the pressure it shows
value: 152 mmHg
